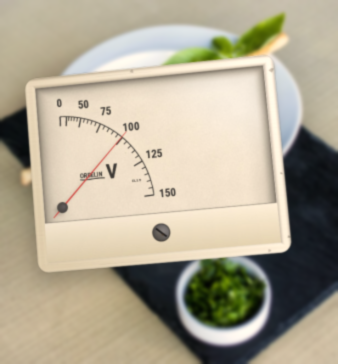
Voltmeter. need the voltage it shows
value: 100 V
